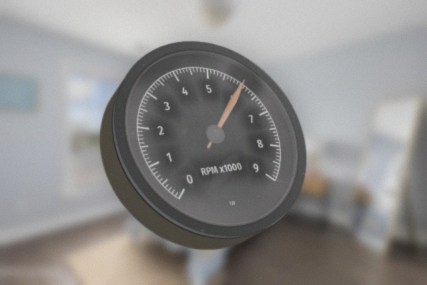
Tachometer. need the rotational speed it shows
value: 6000 rpm
